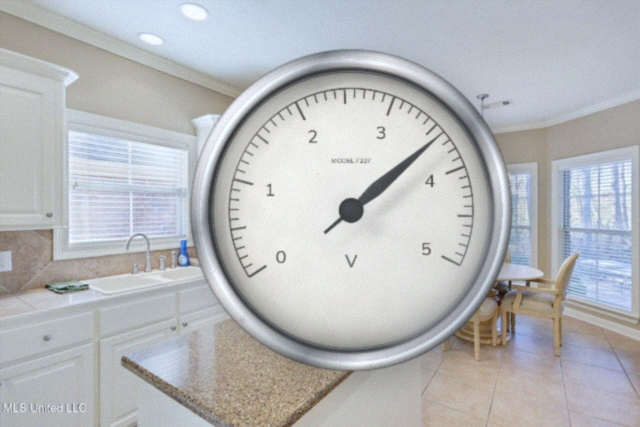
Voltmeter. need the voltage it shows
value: 3.6 V
